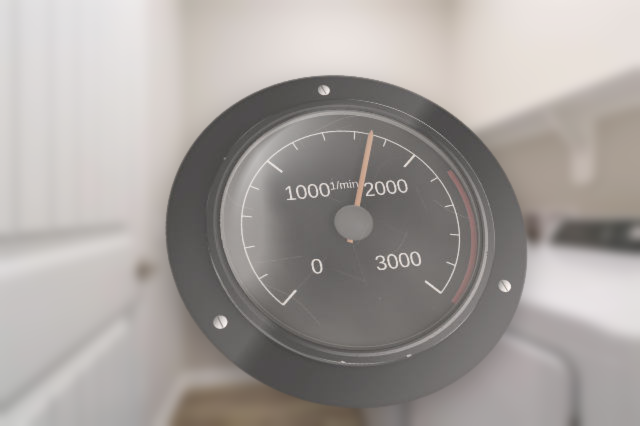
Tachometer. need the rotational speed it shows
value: 1700 rpm
